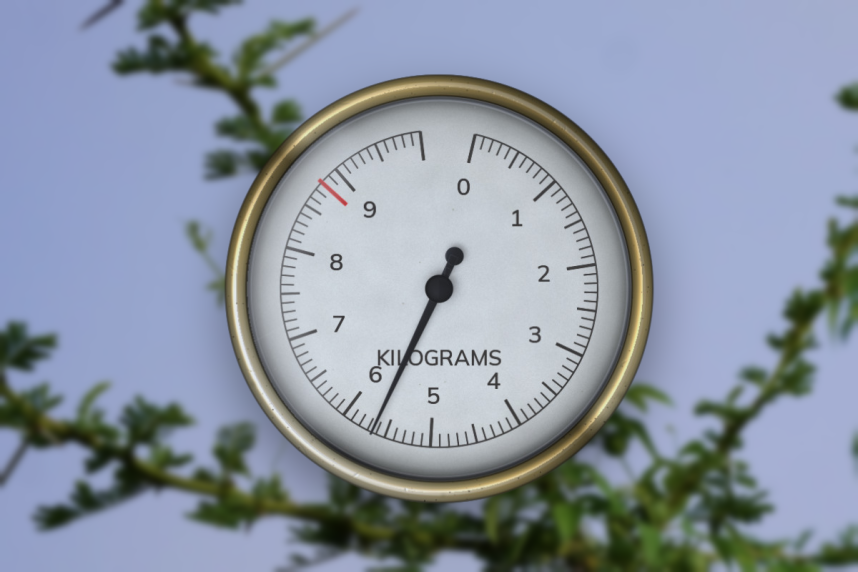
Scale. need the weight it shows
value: 5.65 kg
